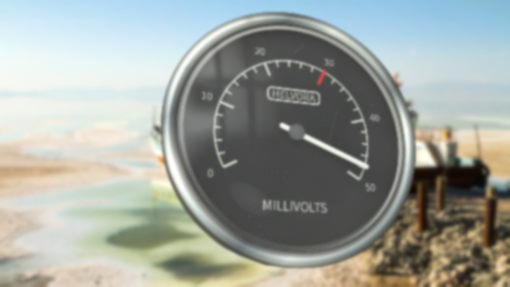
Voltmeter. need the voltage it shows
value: 48 mV
